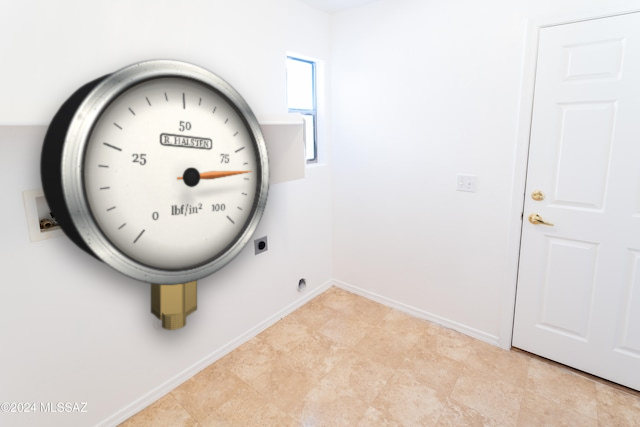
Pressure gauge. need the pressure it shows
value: 82.5 psi
